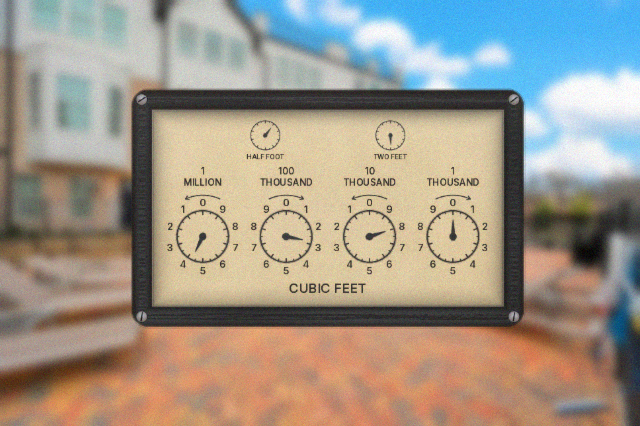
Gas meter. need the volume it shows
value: 428000 ft³
